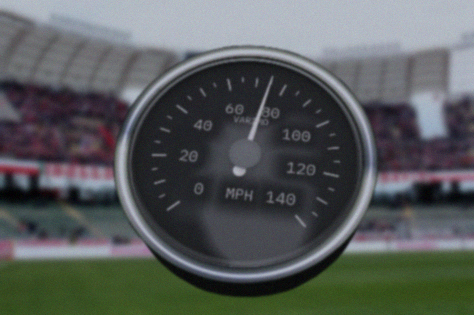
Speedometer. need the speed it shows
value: 75 mph
